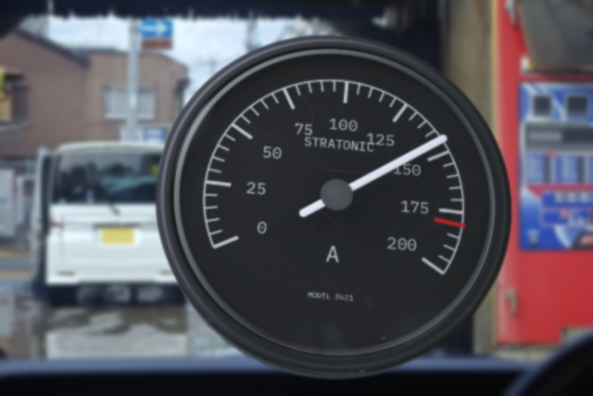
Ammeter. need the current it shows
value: 145 A
